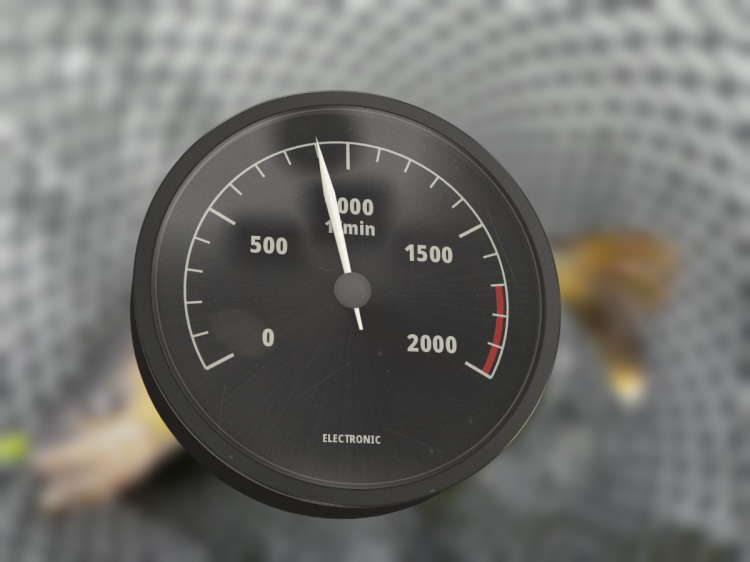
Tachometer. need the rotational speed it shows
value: 900 rpm
